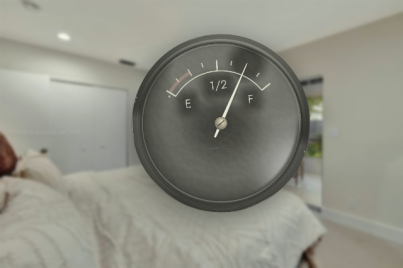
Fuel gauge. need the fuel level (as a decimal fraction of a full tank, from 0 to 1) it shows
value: 0.75
